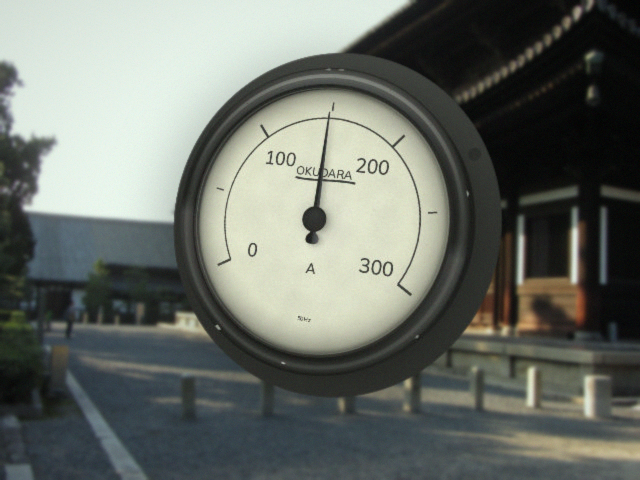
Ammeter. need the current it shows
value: 150 A
